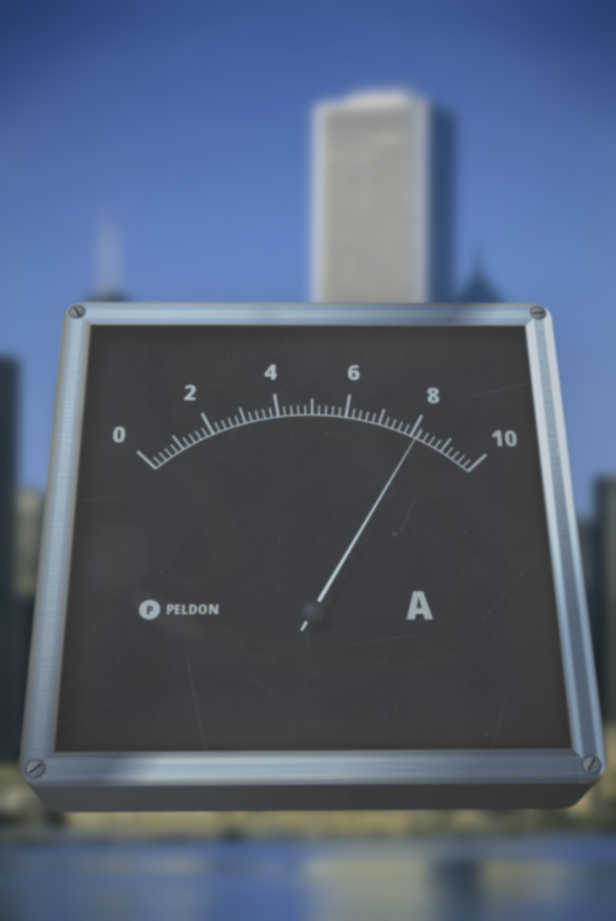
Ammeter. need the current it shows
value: 8.2 A
